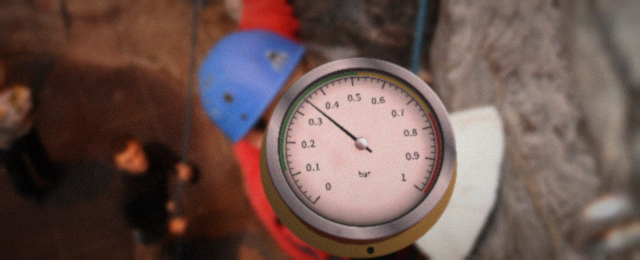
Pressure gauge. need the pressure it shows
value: 0.34 bar
